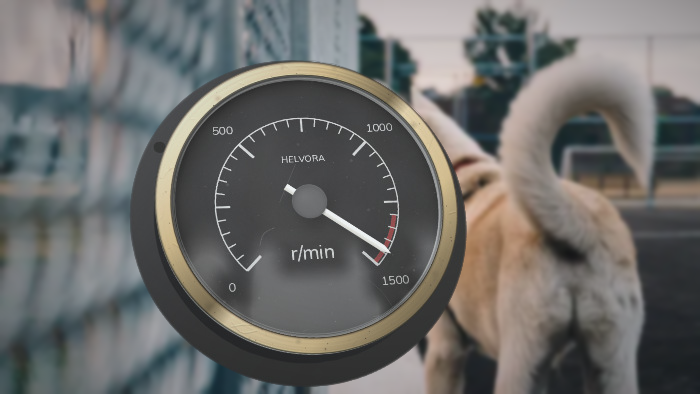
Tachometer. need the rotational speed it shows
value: 1450 rpm
